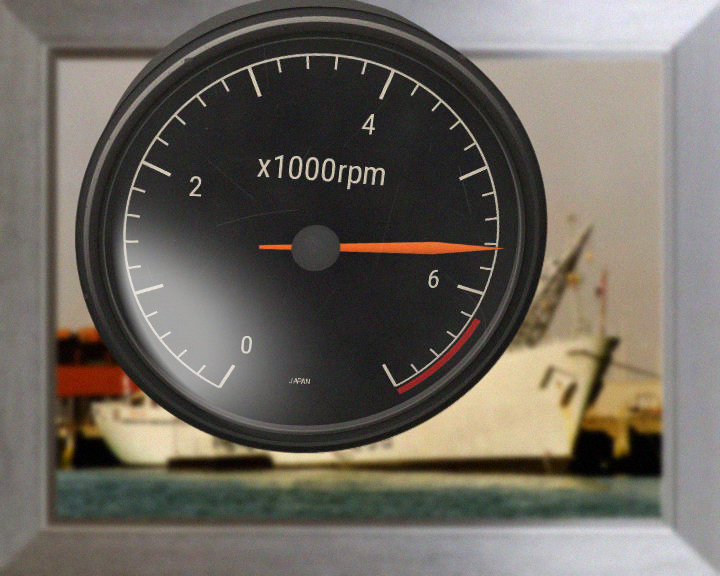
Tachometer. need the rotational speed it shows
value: 5600 rpm
